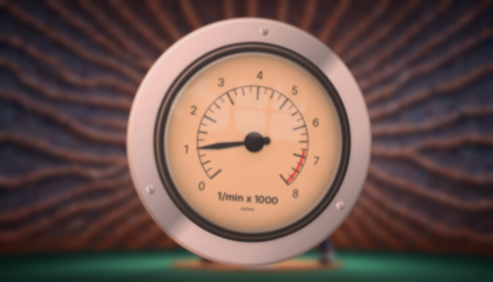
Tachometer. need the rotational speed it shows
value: 1000 rpm
